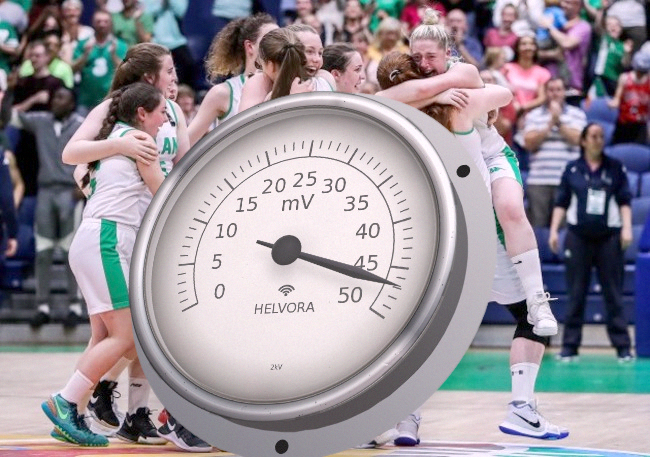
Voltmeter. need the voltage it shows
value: 47 mV
